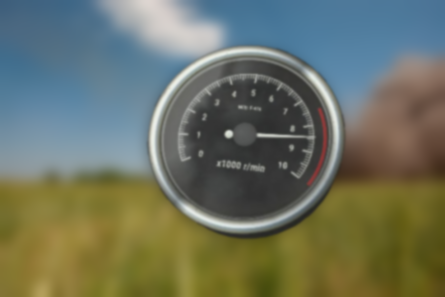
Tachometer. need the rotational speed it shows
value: 8500 rpm
